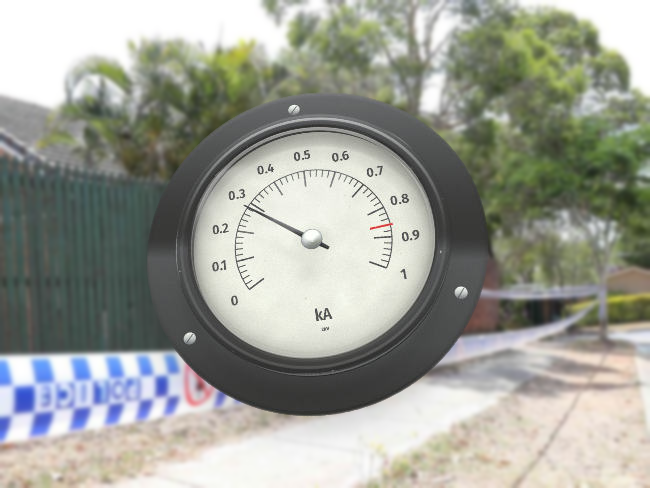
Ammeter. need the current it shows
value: 0.28 kA
